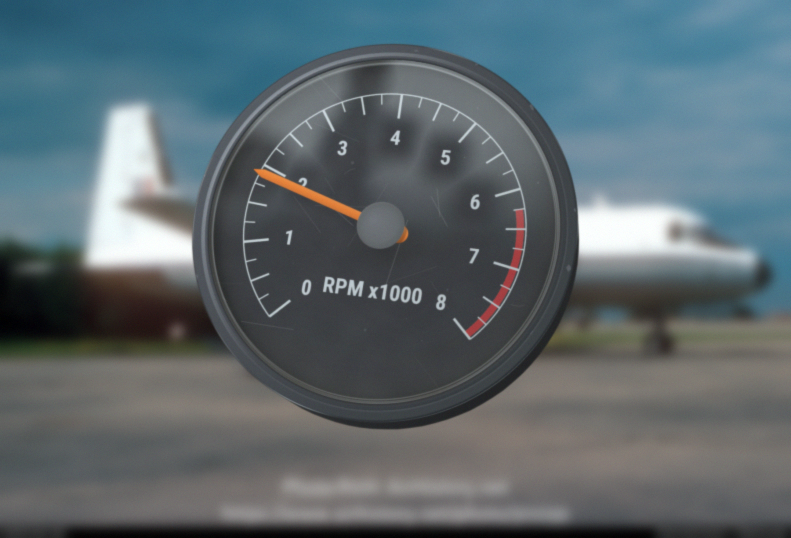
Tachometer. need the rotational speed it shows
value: 1875 rpm
